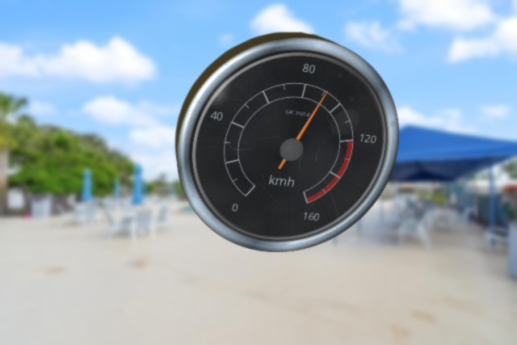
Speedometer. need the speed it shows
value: 90 km/h
